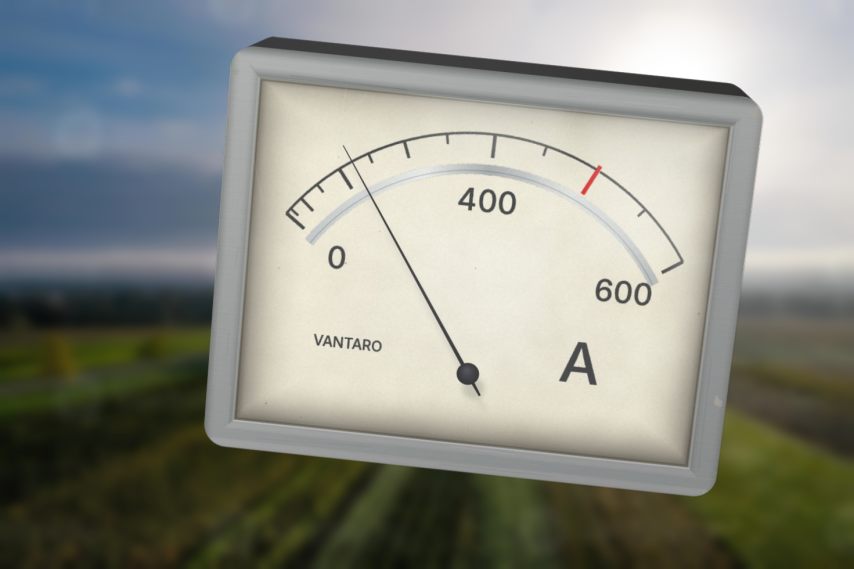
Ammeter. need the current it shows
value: 225 A
